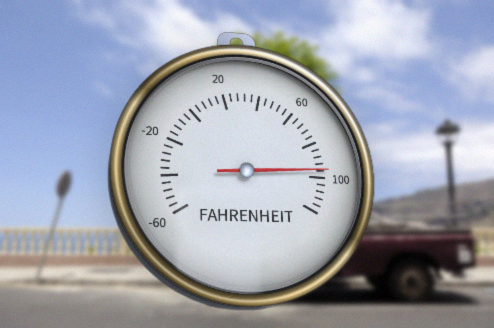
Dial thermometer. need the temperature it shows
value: 96 °F
